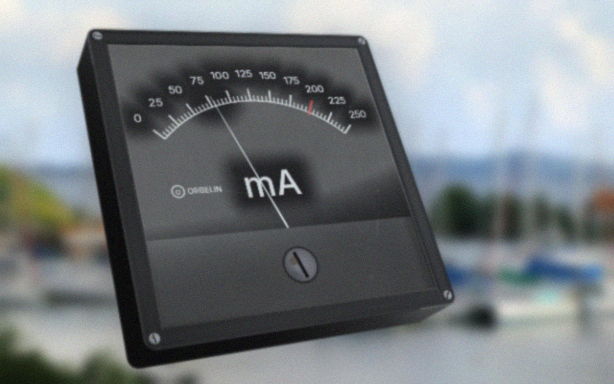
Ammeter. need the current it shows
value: 75 mA
